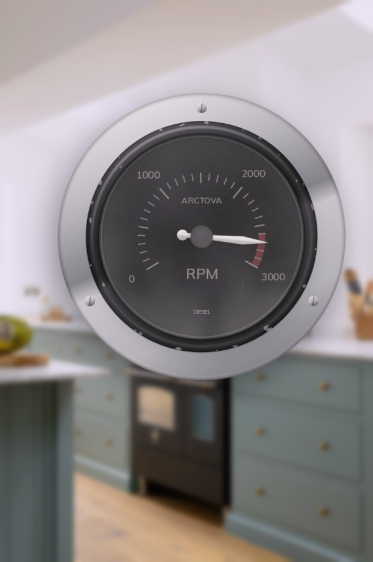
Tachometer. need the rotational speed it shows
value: 2700 rpm
